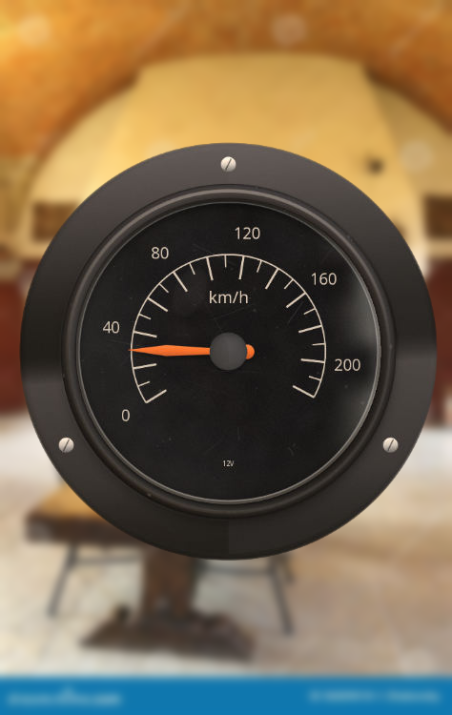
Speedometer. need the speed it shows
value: 30 km/h
